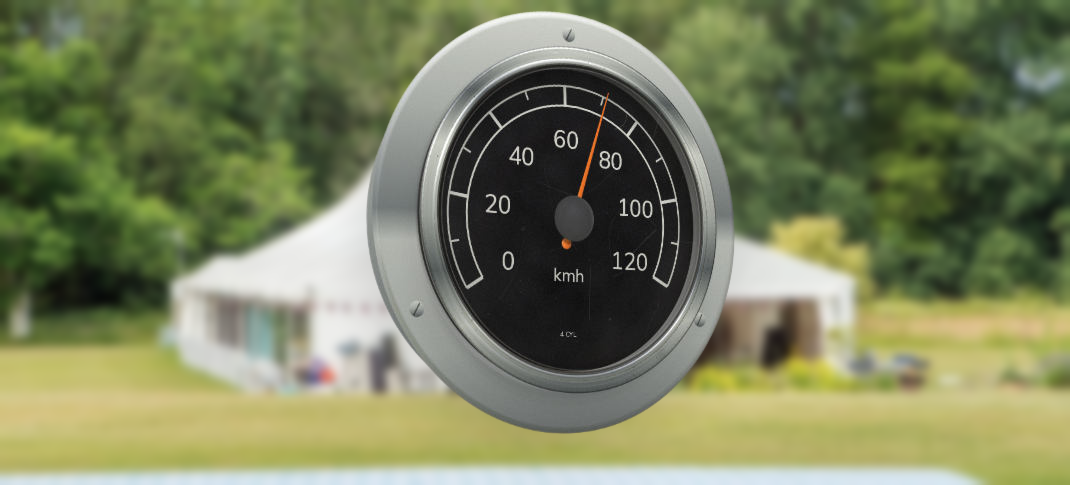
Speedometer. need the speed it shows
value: 70 km/h
